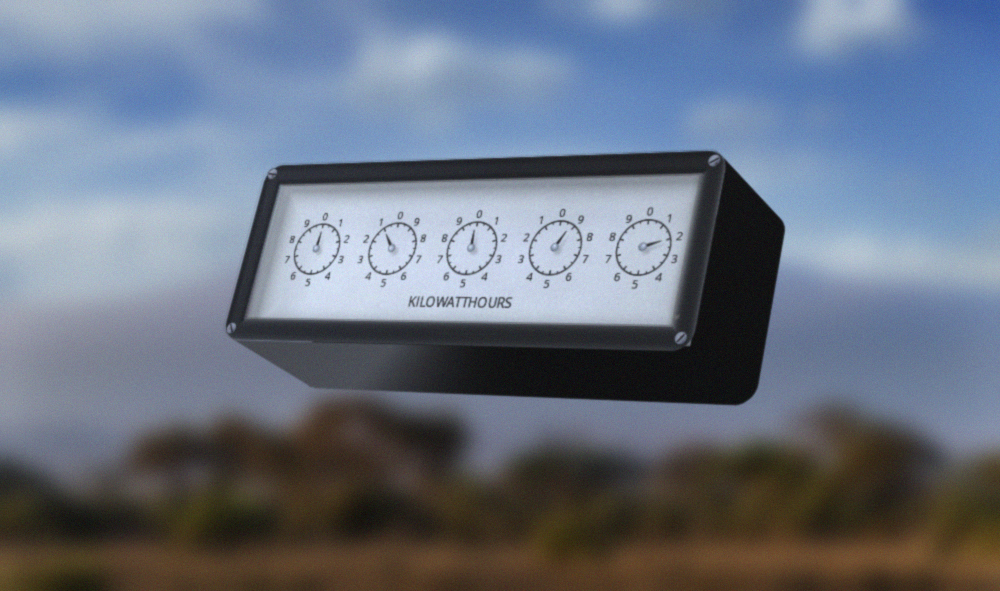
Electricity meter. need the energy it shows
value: 992 kWh
